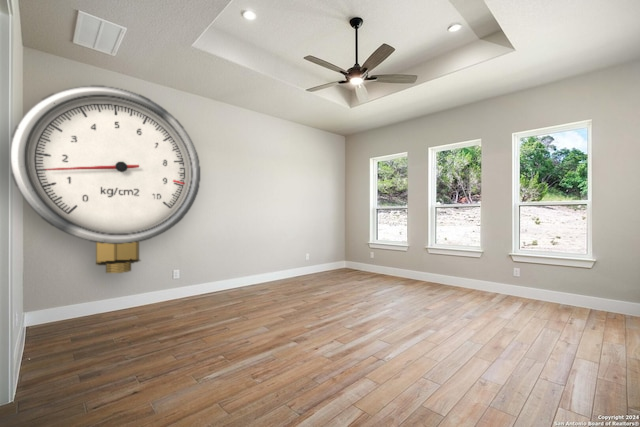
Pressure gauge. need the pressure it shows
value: 1.5 kg/cm²
